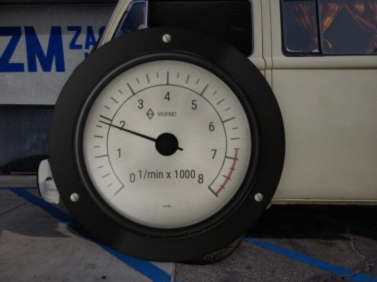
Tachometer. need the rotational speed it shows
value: 1875 rpm
